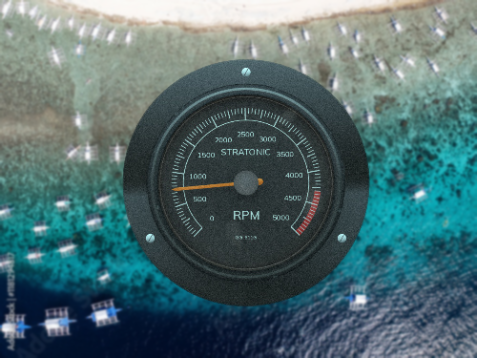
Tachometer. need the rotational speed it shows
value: 750 rpm
